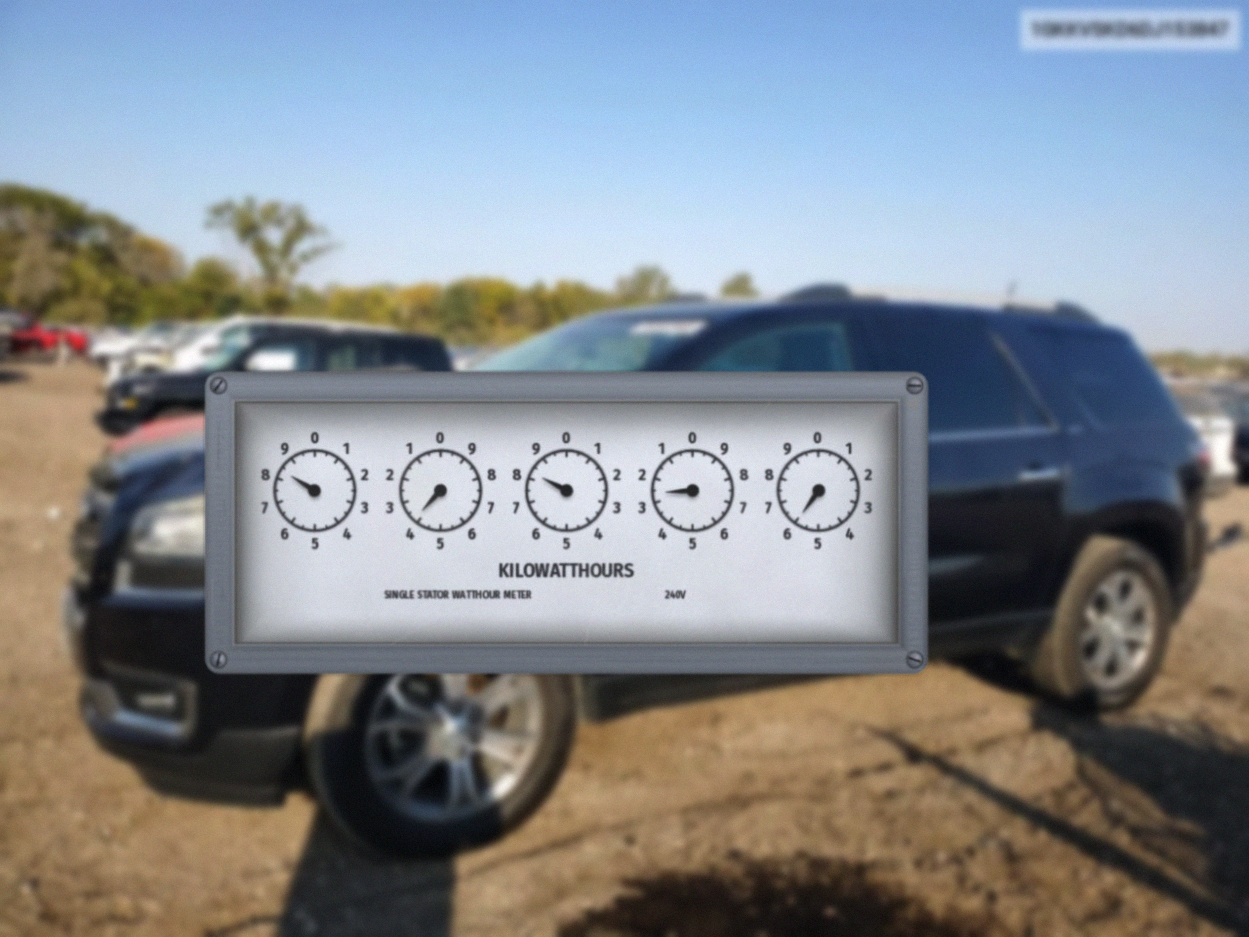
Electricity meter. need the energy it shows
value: 83826 kWh
